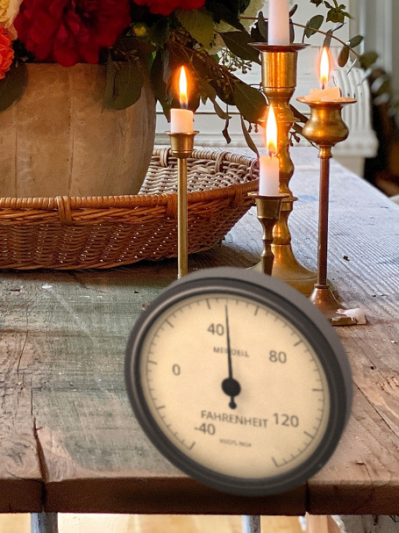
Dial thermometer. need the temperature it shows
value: 48 °F
